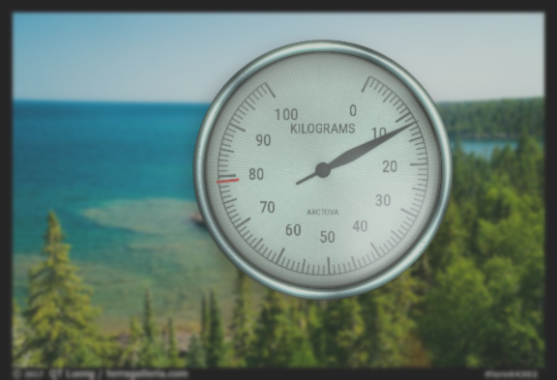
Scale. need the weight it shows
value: 12 kg
